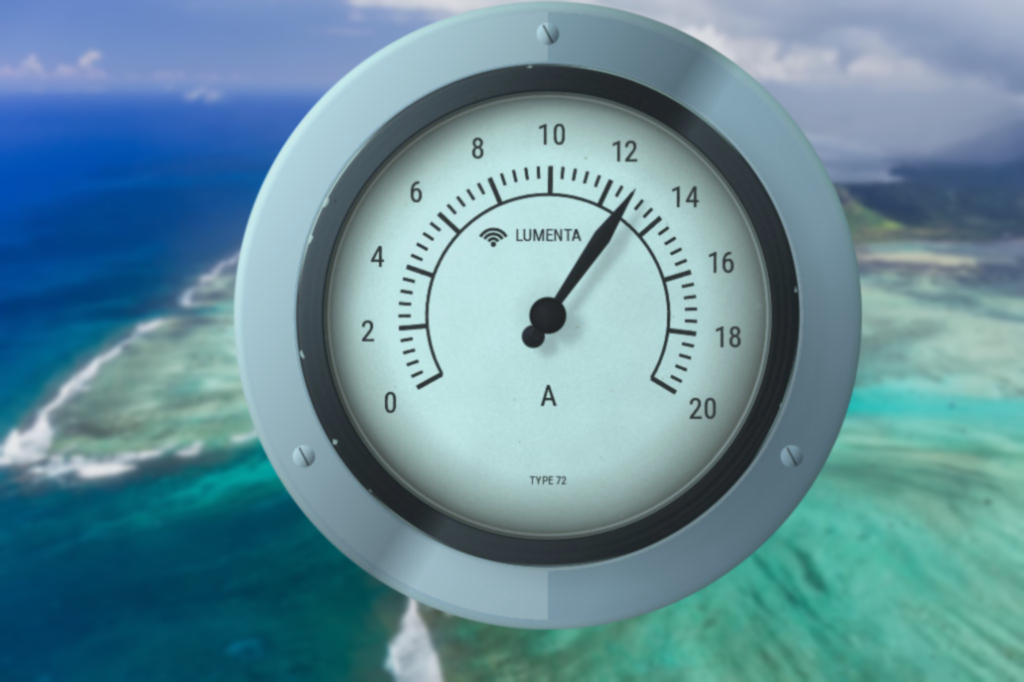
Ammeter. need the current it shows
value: 12.8 A
